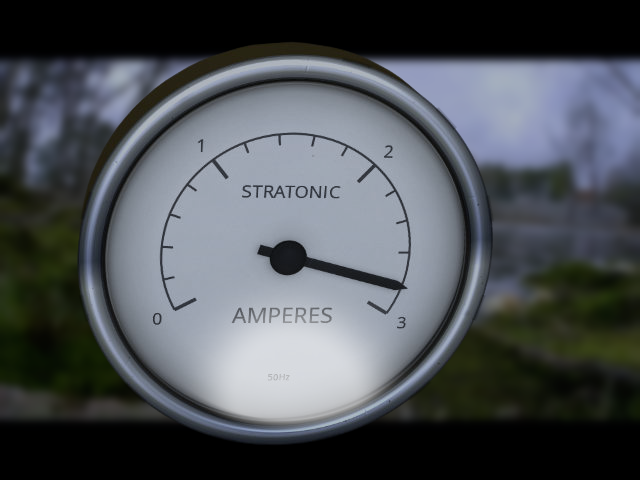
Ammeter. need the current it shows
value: 2.8 A
